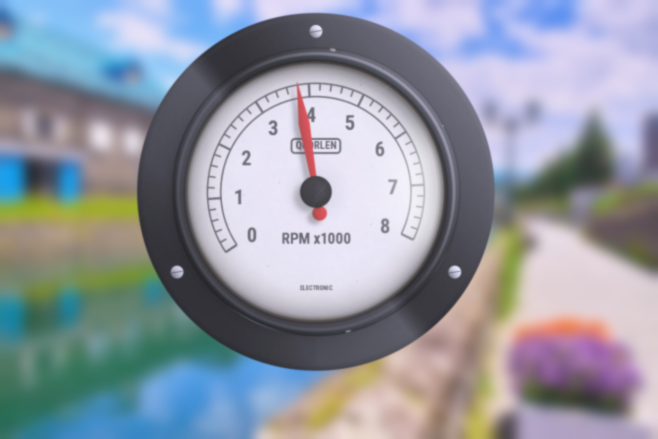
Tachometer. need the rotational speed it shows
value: 3800 rpm
